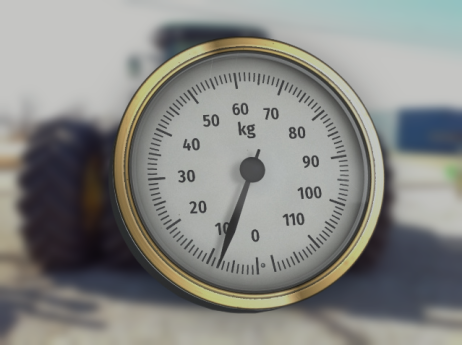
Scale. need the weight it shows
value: 8 kg
